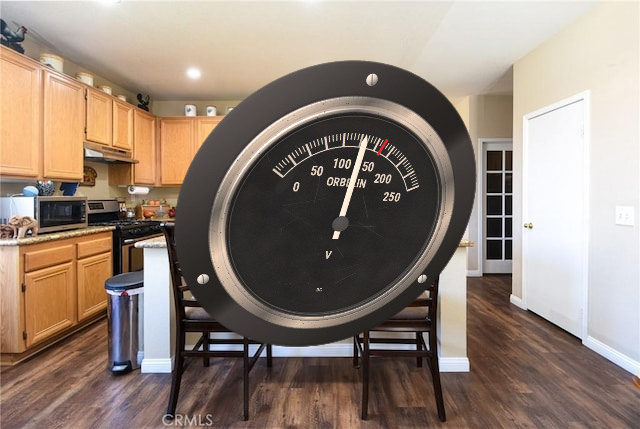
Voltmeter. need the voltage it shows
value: 125 V
